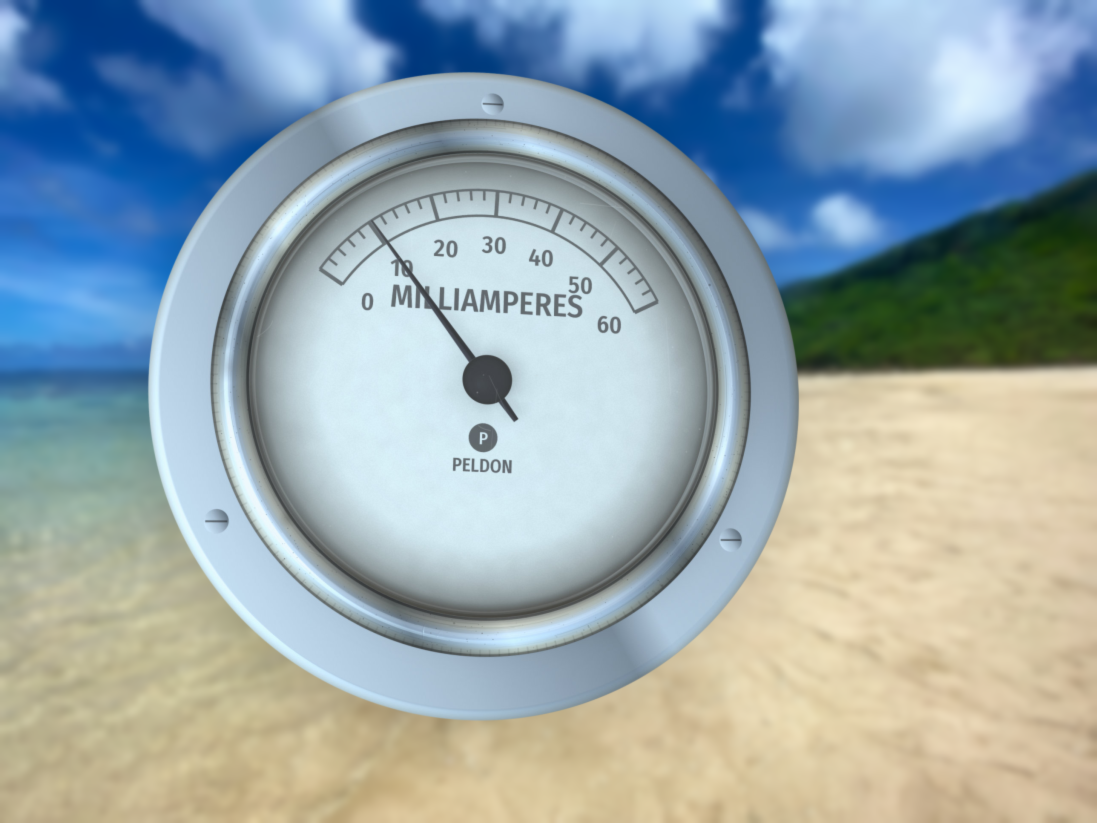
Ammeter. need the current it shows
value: 10 mA
